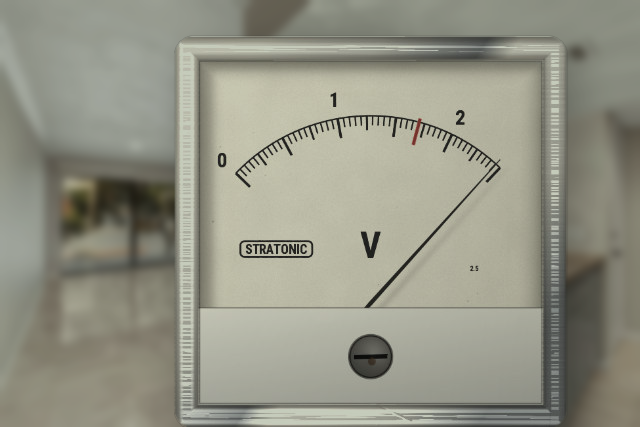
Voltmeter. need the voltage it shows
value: 2.45 V
